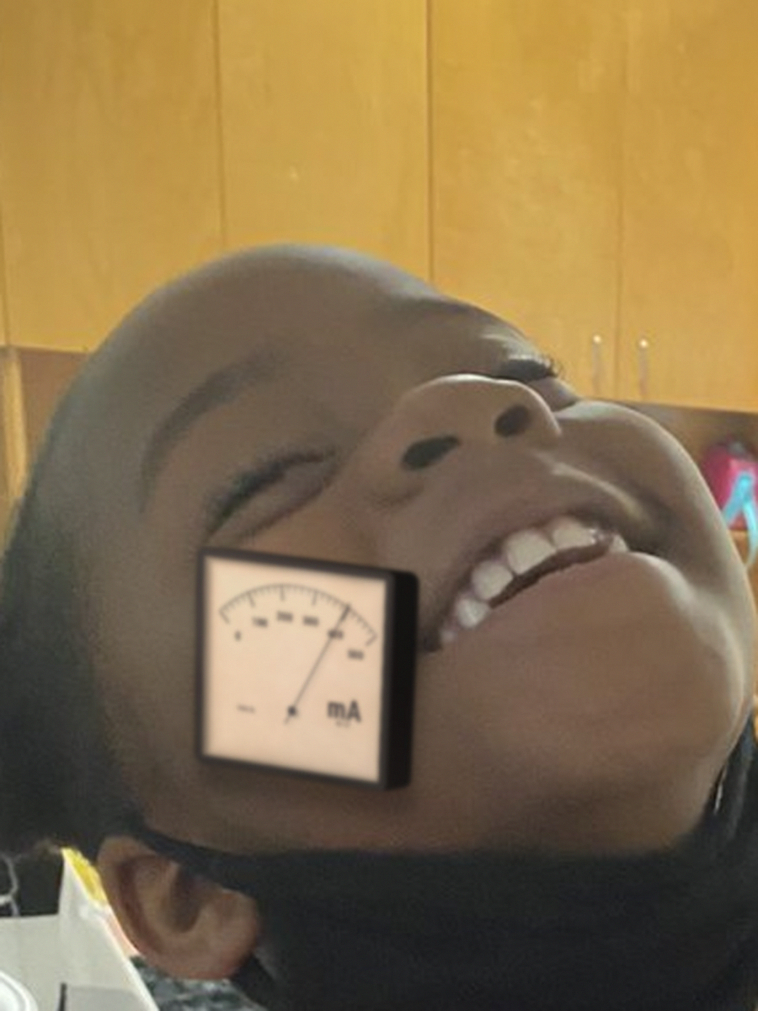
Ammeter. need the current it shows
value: 400 mA
